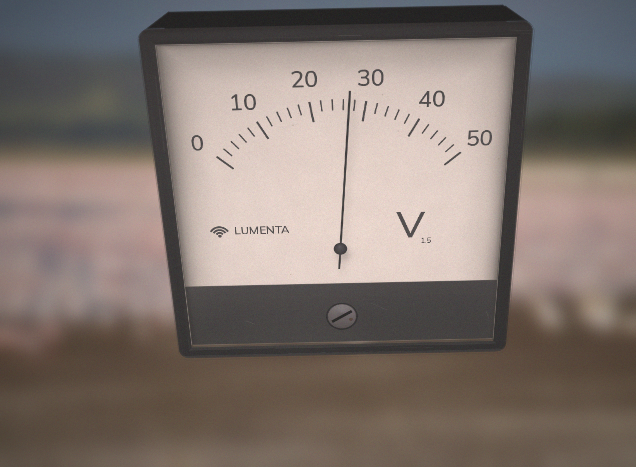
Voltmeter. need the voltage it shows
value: 27 V
